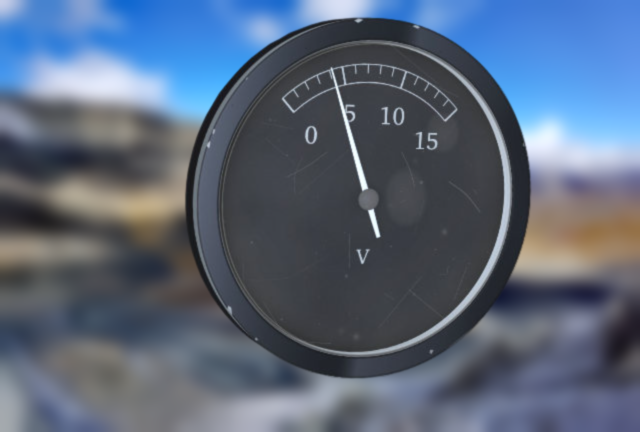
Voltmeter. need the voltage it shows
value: 4 V
